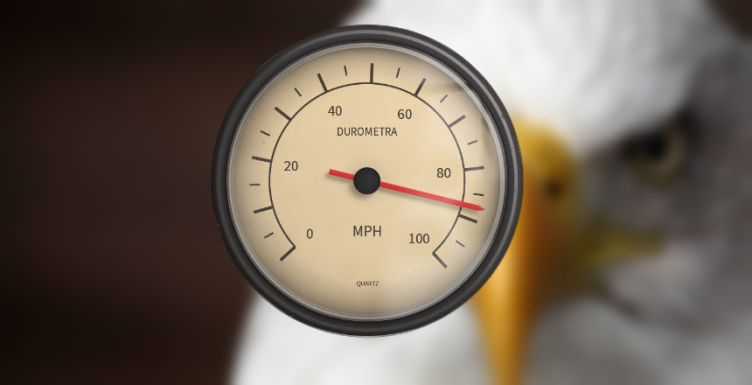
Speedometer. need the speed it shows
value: 87.5 mph
